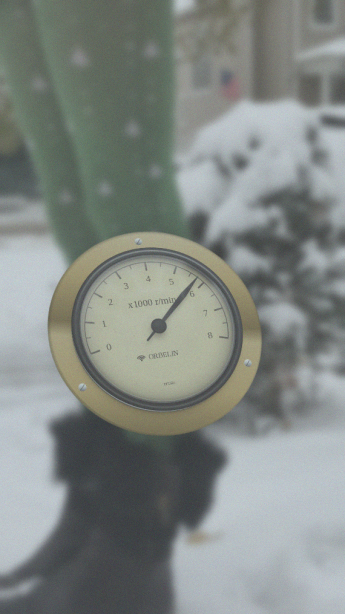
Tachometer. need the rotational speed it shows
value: 5750 rpm
